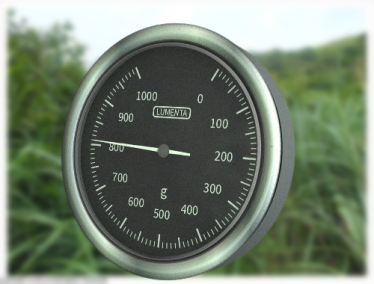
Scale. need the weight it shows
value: 810 g
